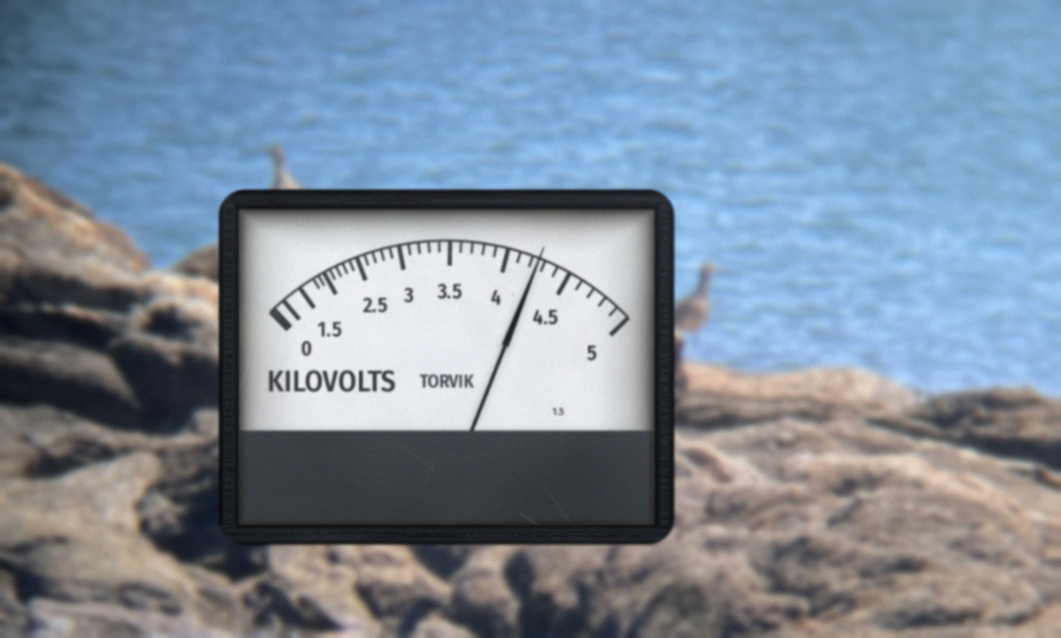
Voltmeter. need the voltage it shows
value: 4.25 kV
